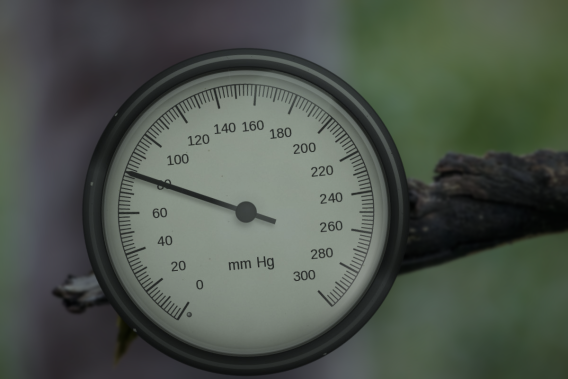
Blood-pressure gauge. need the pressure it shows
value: 80 mmHg
